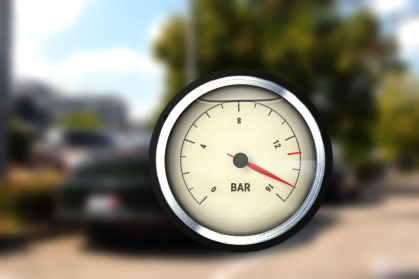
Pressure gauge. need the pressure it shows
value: 15 bar
